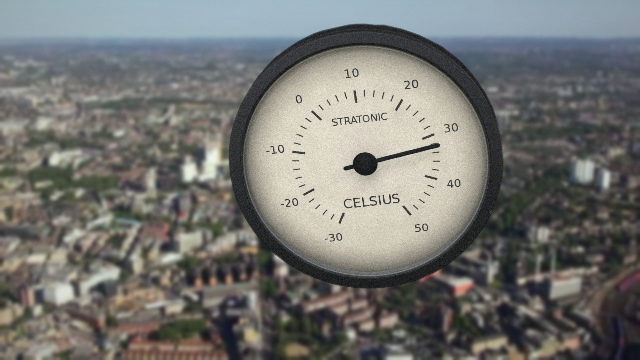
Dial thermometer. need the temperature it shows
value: 32 °C
